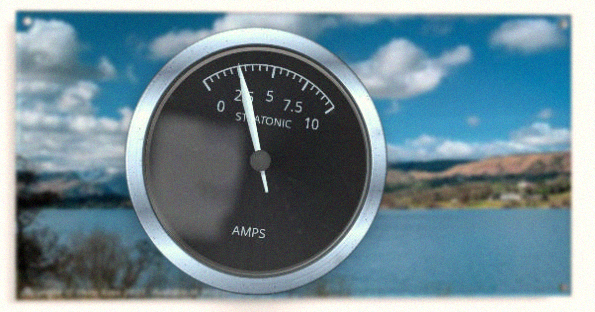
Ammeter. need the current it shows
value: 2.5 A
